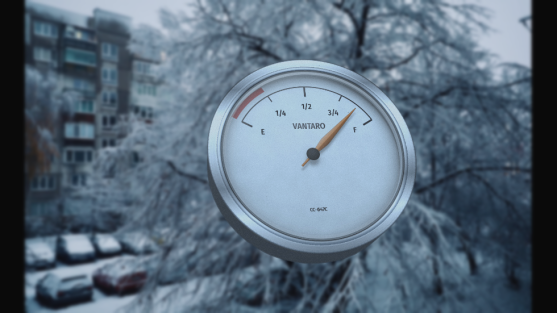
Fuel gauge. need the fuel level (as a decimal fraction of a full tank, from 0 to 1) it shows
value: 0.875
